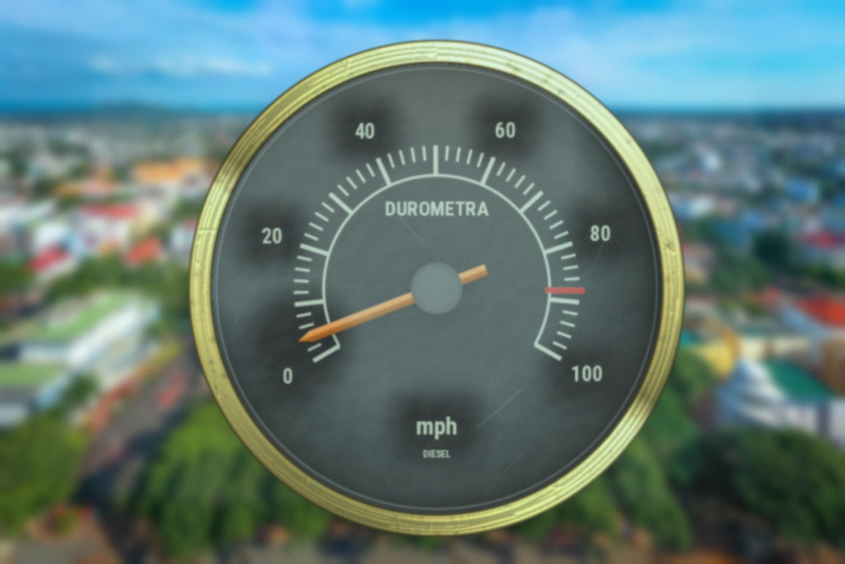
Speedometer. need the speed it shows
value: 4 mph
